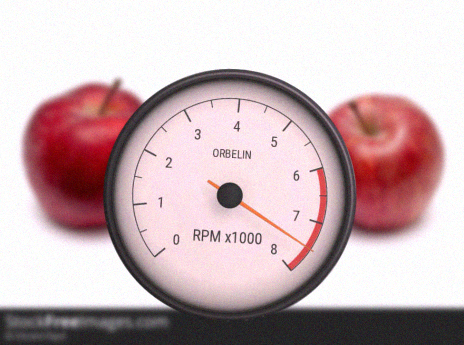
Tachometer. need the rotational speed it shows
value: 7500 rpm
